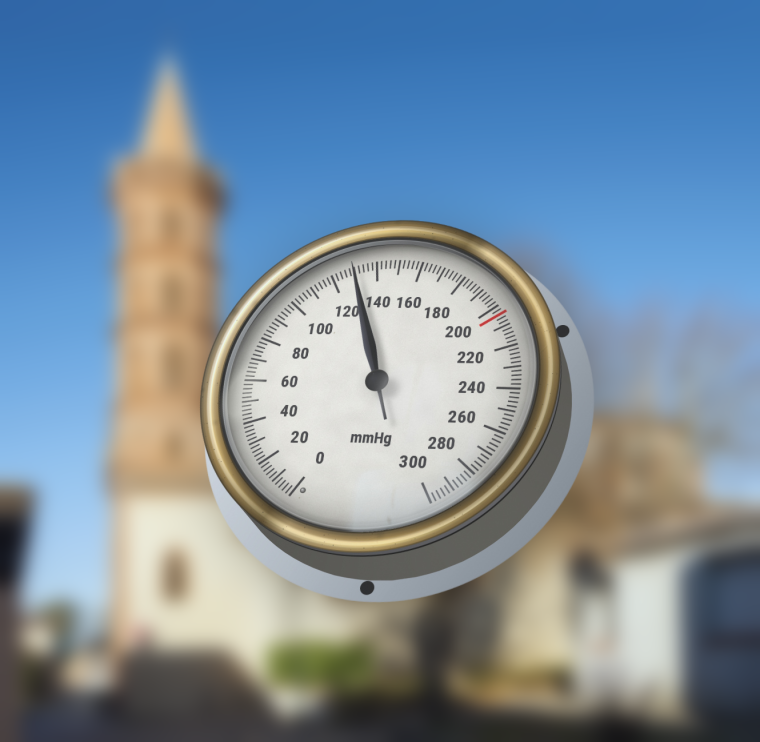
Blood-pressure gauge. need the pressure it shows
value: 130 mmHg
